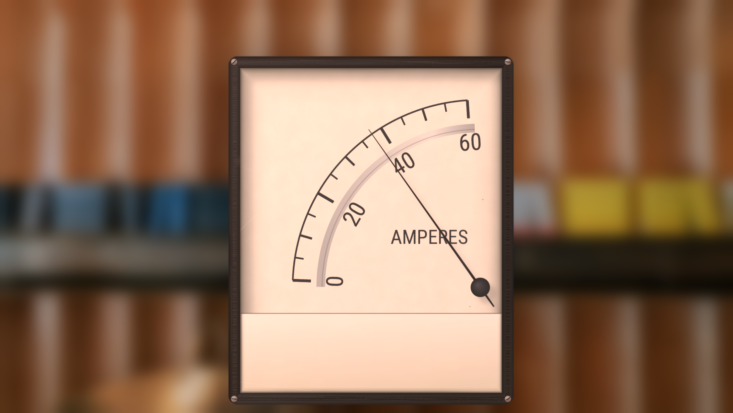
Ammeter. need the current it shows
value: 37.5 A
